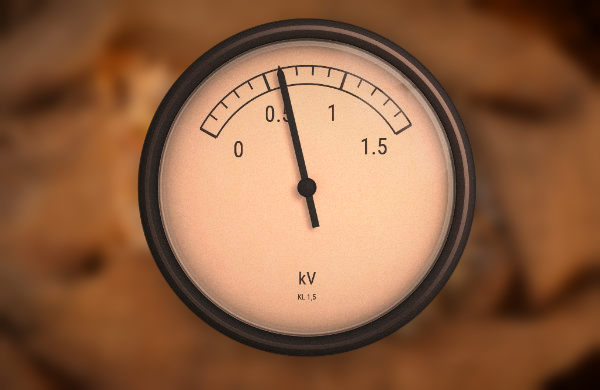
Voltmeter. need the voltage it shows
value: 0.6 kV
